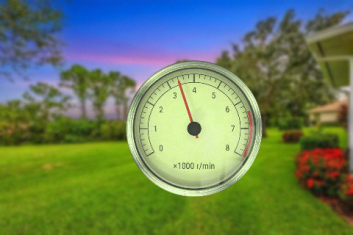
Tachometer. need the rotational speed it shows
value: 3400 rpm
